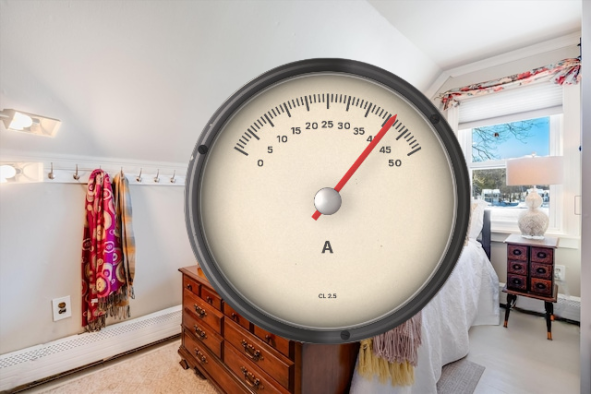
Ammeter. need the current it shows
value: 41 A
